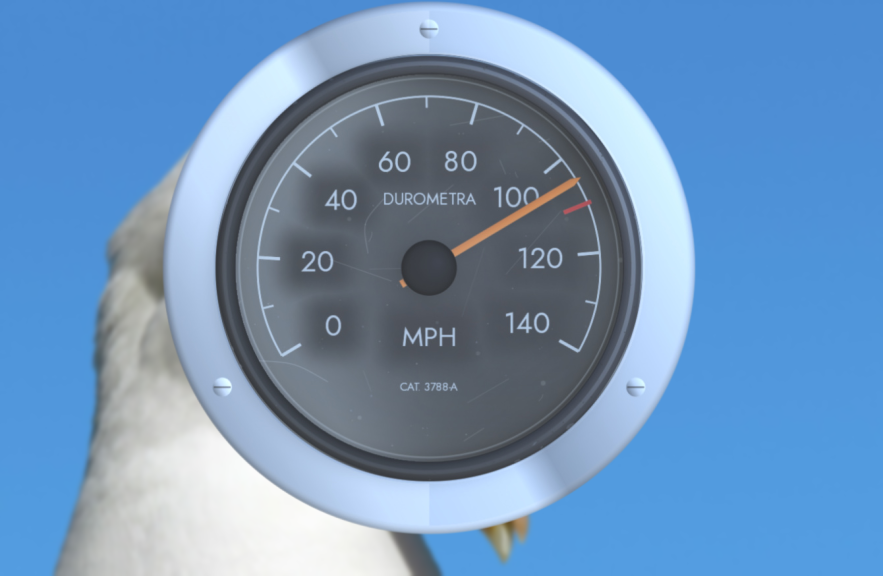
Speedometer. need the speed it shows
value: 105 mph
